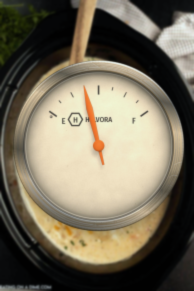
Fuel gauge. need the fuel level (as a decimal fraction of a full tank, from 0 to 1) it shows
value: 0.375
